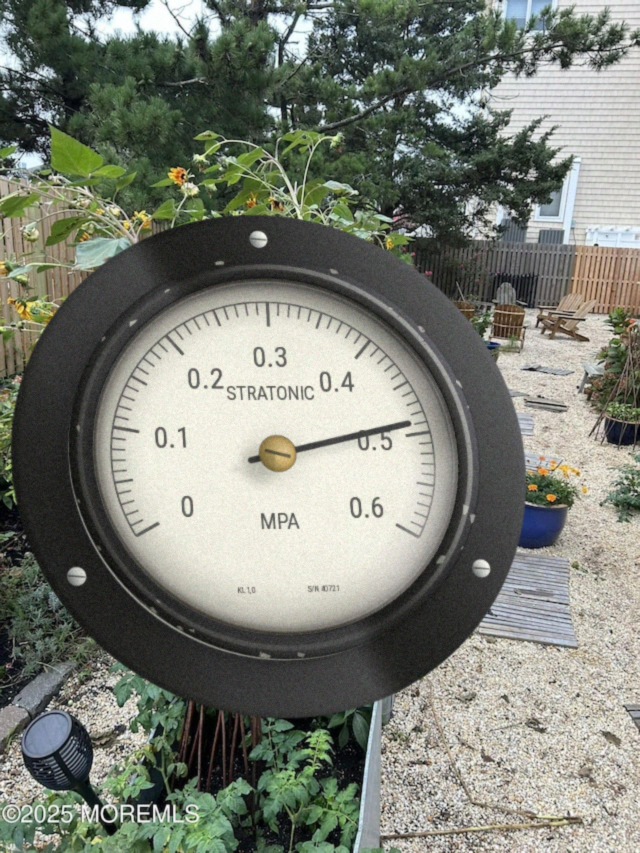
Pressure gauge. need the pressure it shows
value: 0.49 MPa
